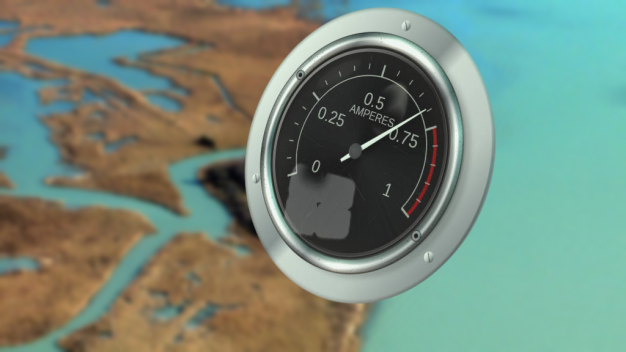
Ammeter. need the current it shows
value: 0.7 A
